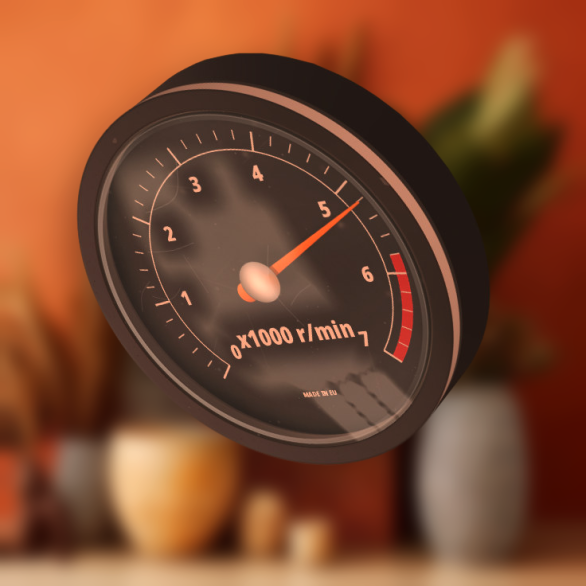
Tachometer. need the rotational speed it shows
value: 5200 rpm
